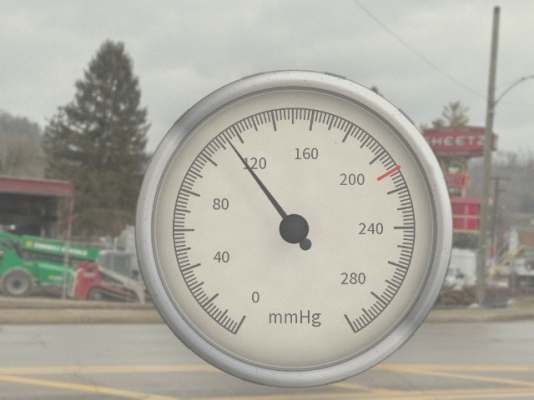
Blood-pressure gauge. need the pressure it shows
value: 114 mmHg
